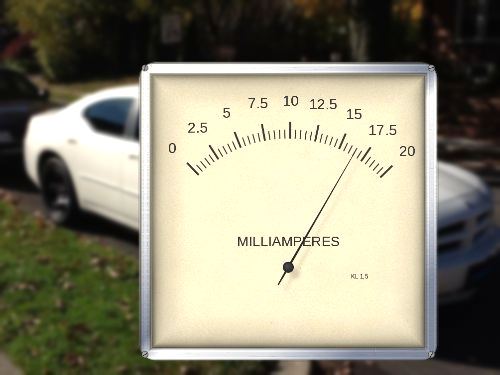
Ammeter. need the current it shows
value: 16.5 mA
